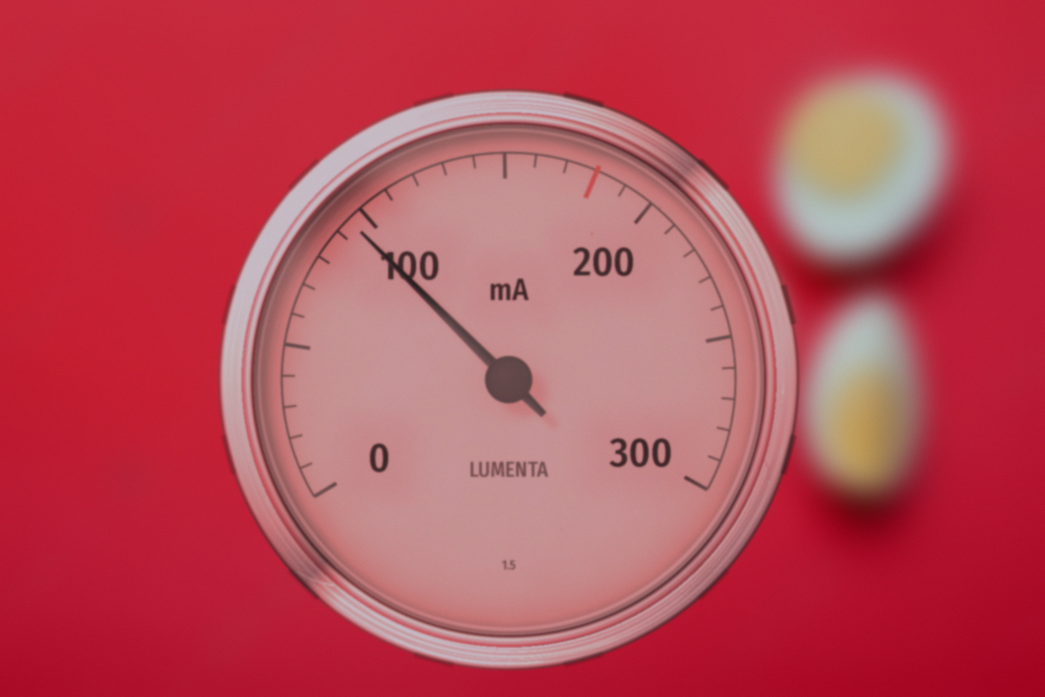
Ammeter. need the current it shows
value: 95 mA
